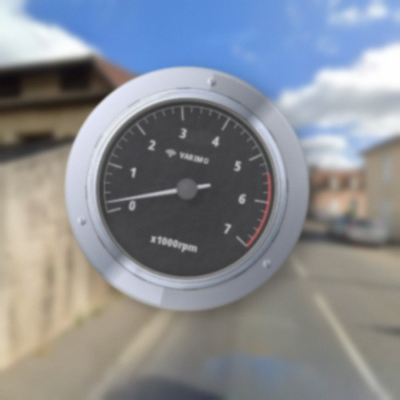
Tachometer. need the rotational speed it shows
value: 200 rpm
